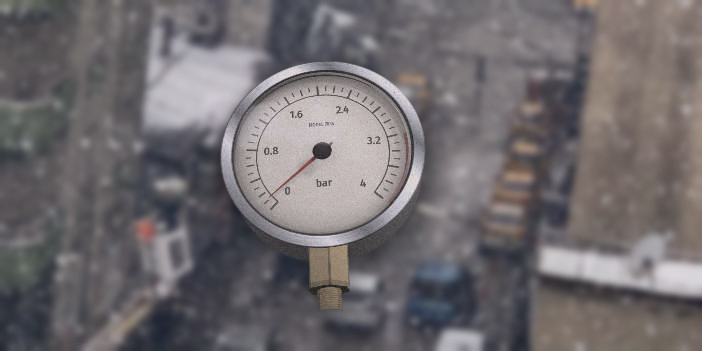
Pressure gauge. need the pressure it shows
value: 0.1 bar
